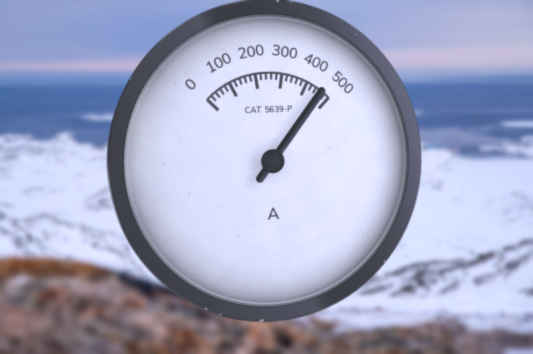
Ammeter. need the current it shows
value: 460 A
